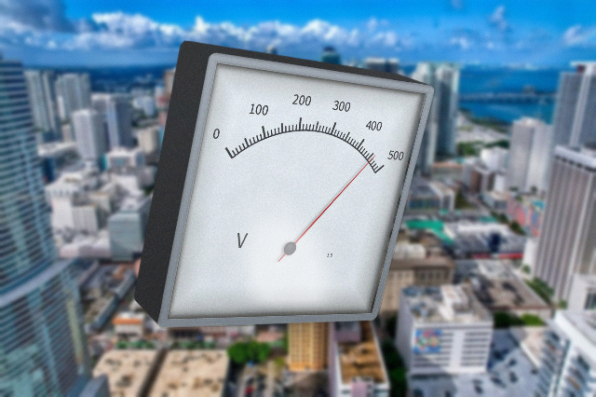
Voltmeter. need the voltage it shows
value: 450 V
